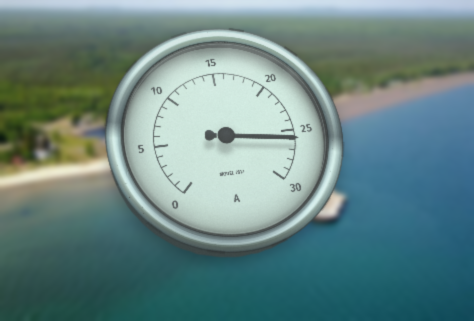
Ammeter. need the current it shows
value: 26 A
